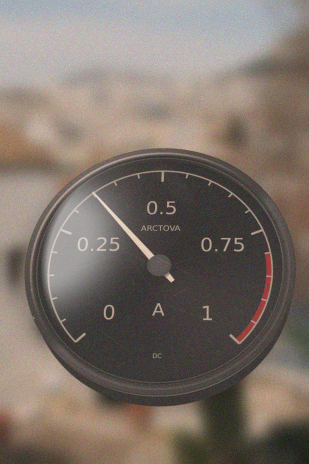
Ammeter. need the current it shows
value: 0.35 A
